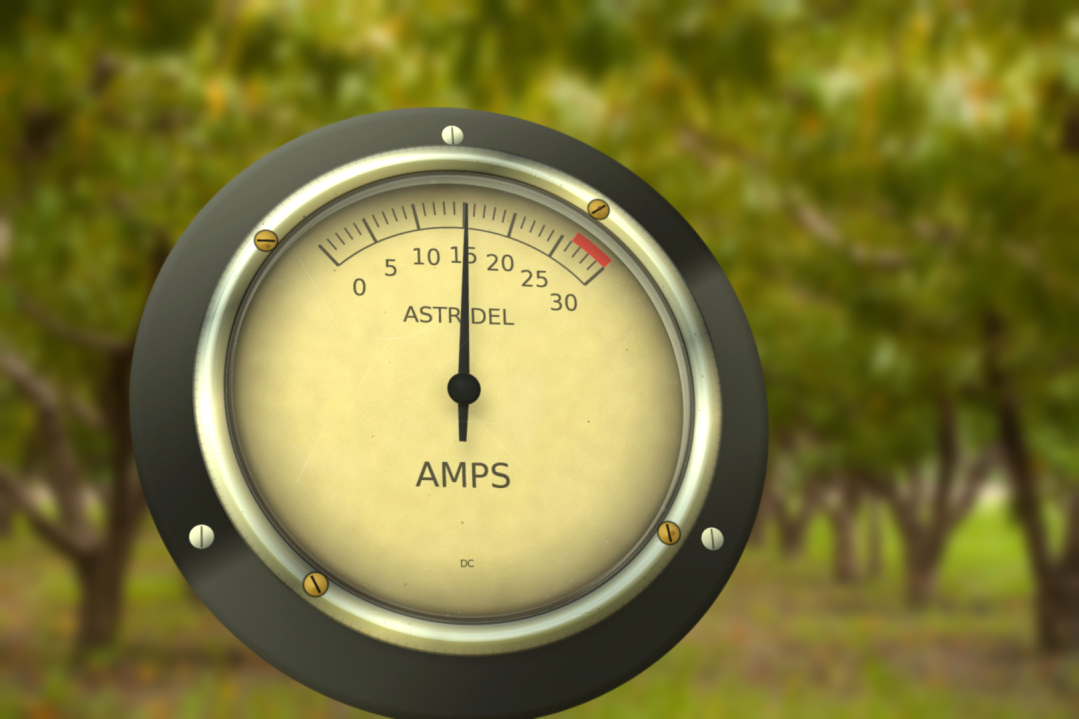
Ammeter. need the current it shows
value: 15 A
